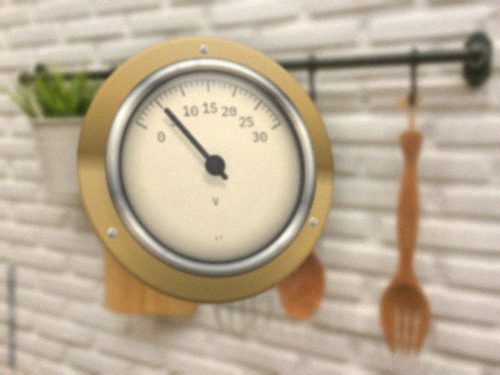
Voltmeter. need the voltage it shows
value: 5 V
